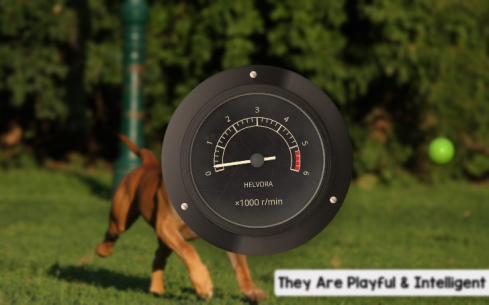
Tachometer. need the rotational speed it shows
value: 200 rpm
